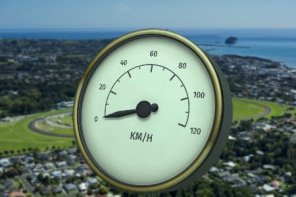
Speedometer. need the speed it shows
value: 0 km/h
